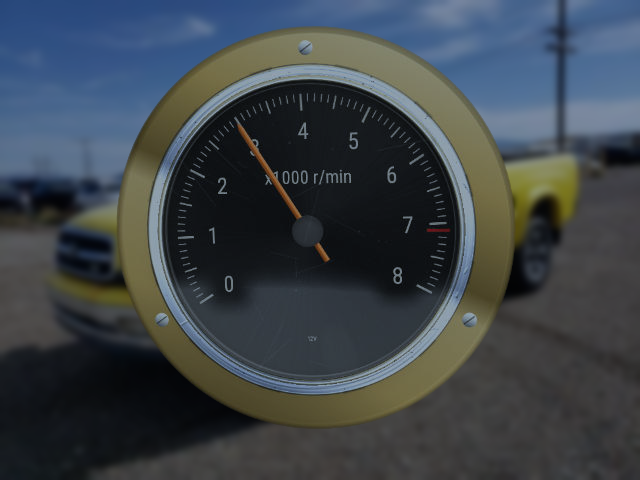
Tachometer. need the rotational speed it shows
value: 3000 rpm
